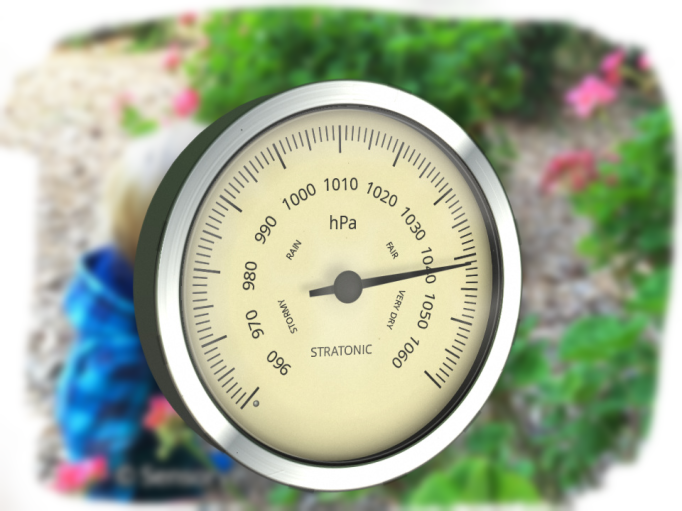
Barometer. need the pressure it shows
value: 1041 hPa
